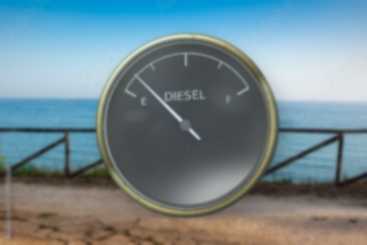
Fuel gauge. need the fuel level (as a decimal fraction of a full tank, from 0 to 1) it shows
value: 0.125
